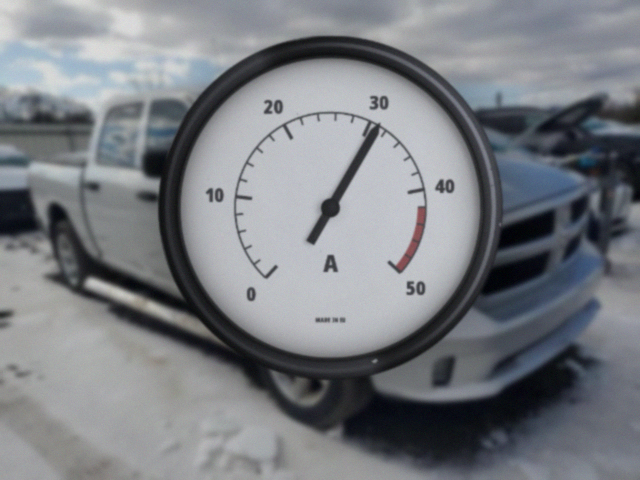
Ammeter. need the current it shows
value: 31 A
